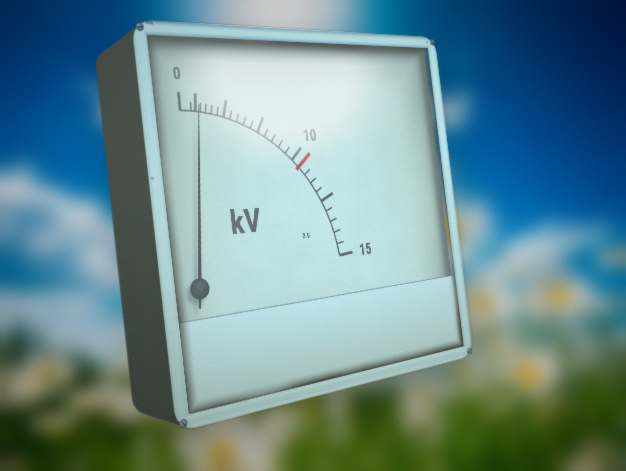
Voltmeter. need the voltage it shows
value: 2.5 kV
